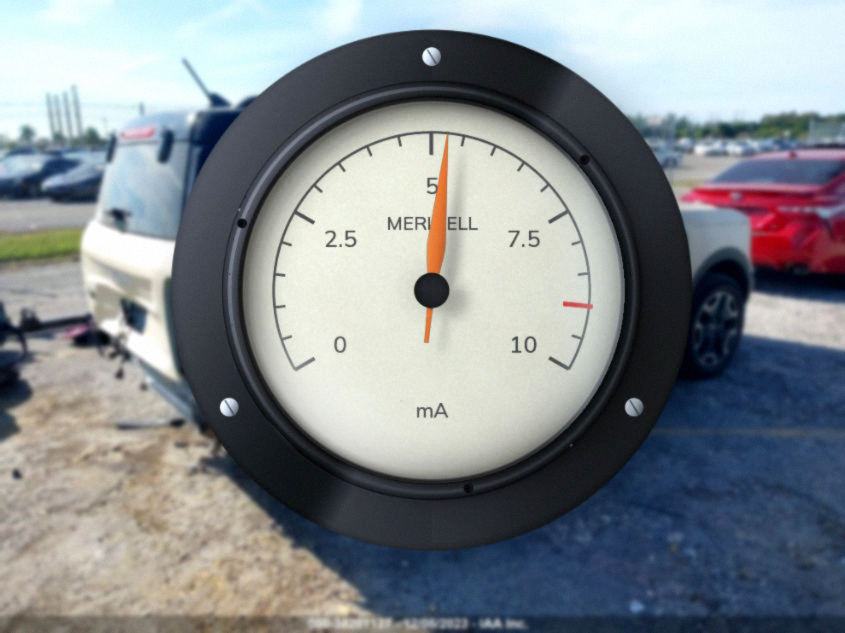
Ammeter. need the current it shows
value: 5.25 mA
